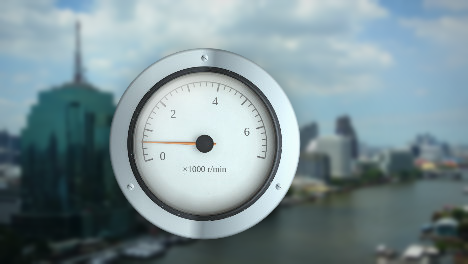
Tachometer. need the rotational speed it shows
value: 600 rpm
